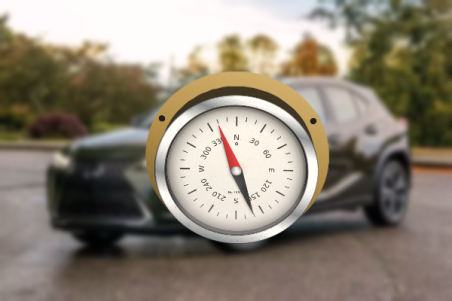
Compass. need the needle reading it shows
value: 340 °
